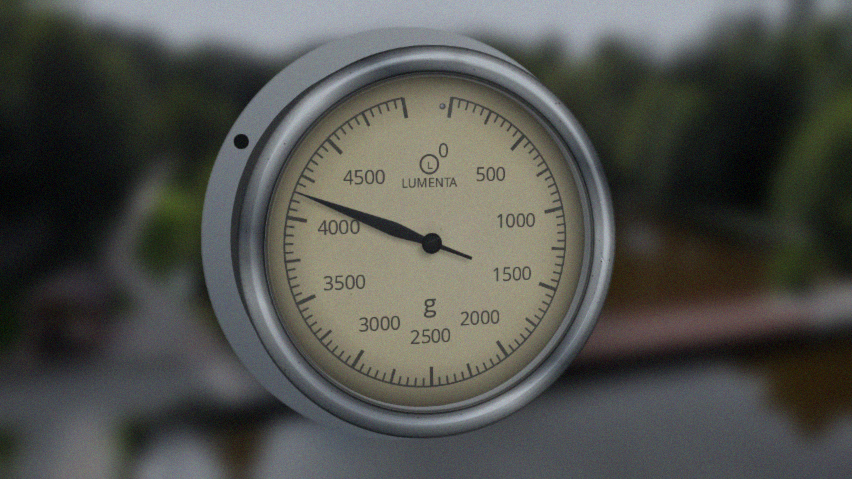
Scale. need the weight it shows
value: 4150 g
